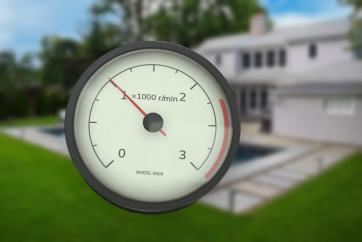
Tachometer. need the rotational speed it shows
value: 1000 rpm
